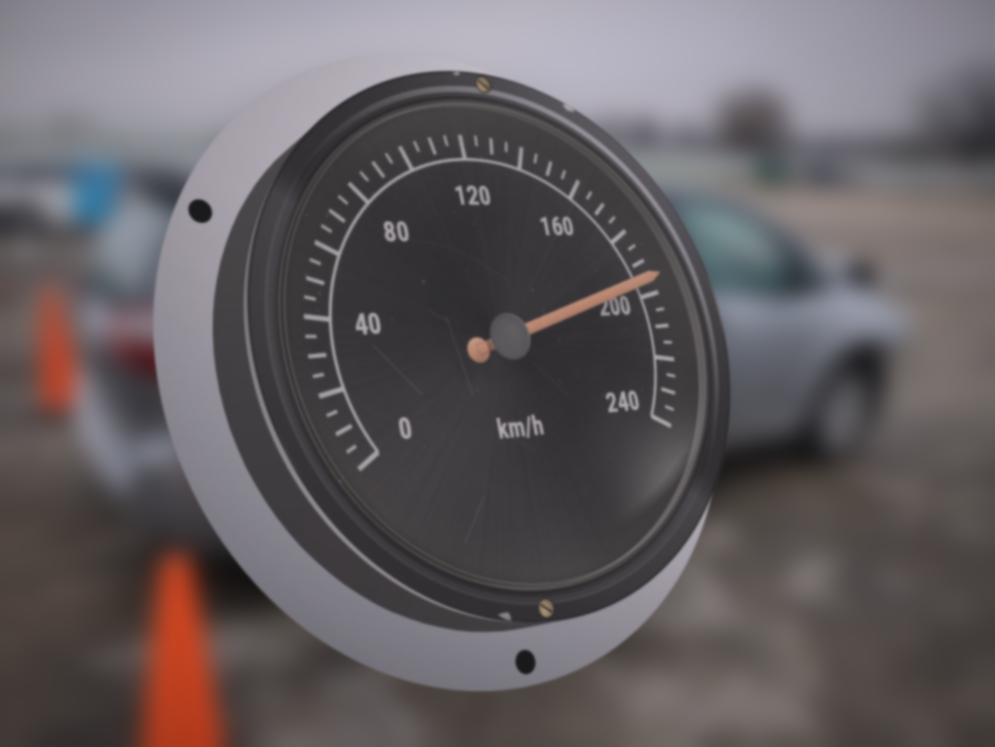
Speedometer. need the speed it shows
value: 195 km/h
